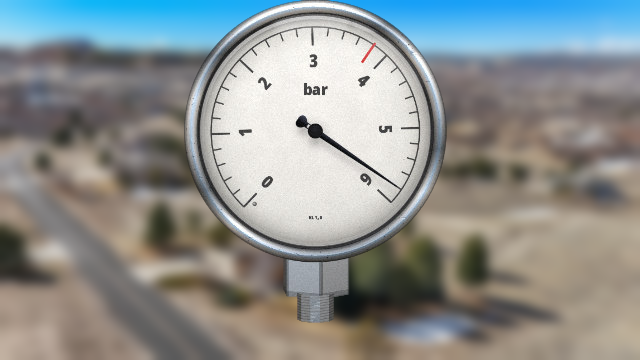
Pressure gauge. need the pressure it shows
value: 5.8 bar
